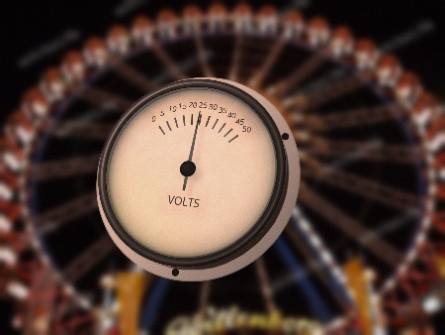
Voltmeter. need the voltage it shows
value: 25 V
